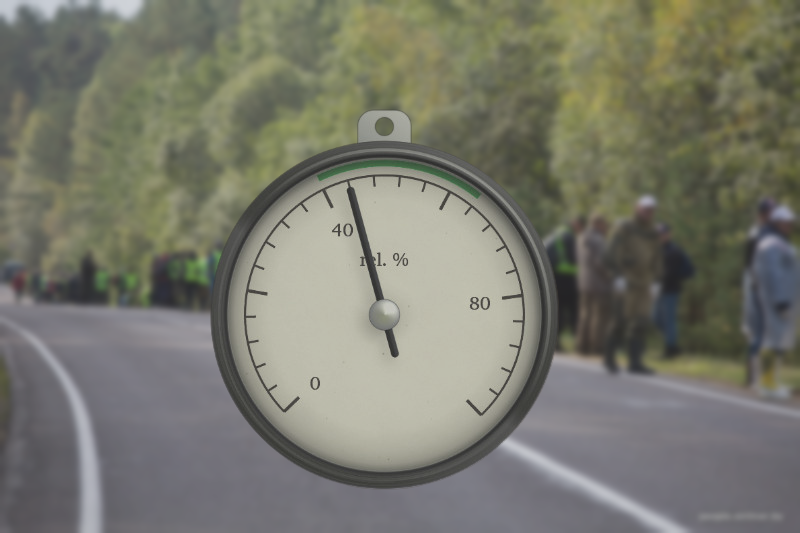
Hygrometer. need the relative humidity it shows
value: 44 %
